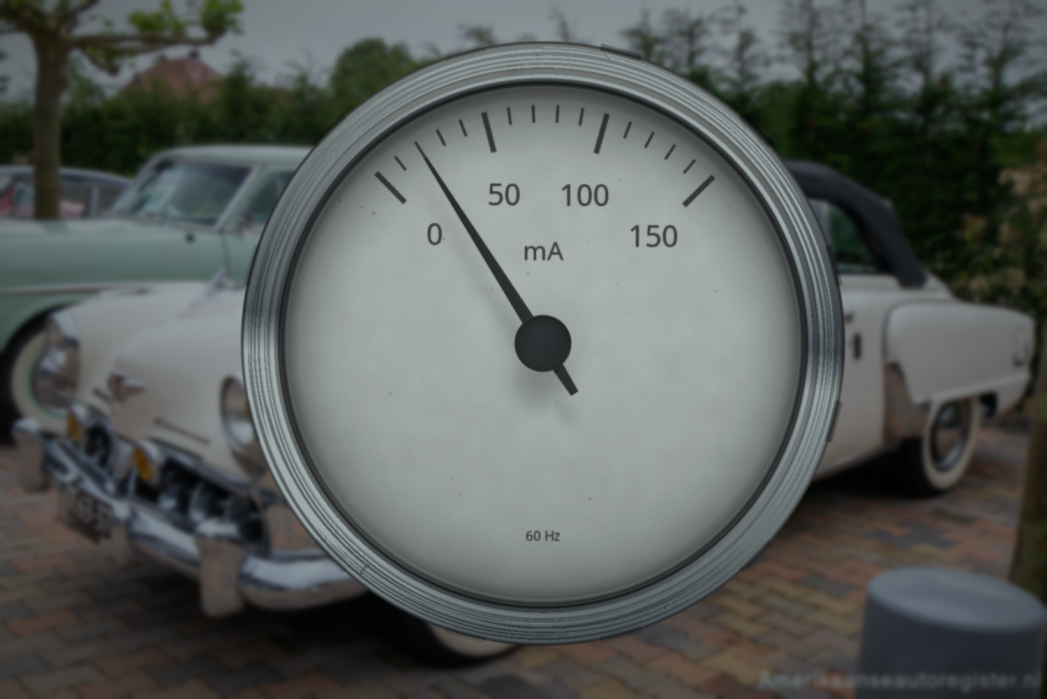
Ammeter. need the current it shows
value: 20 mA
